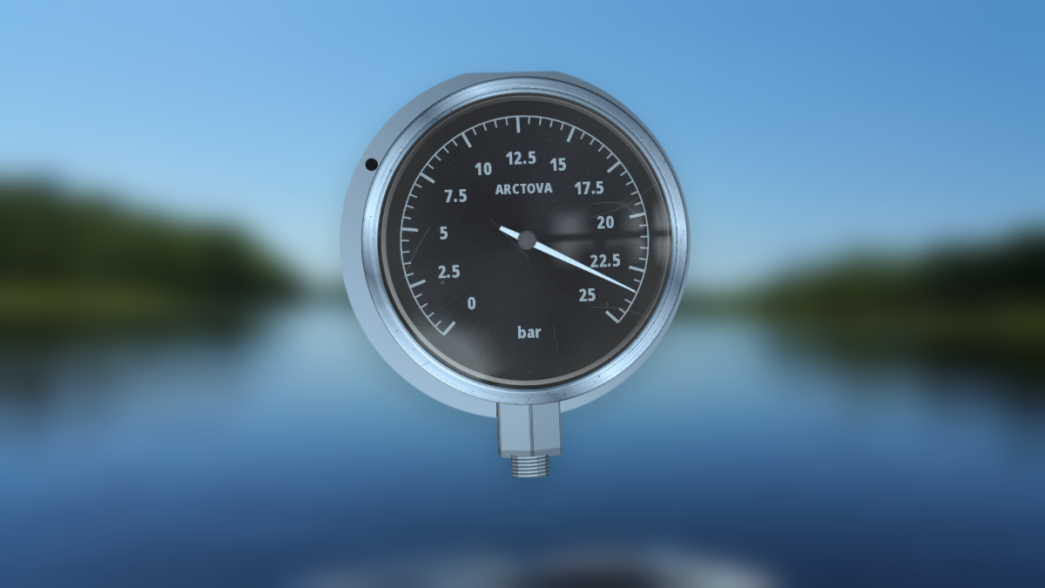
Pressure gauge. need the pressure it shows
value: 23.5 bar
